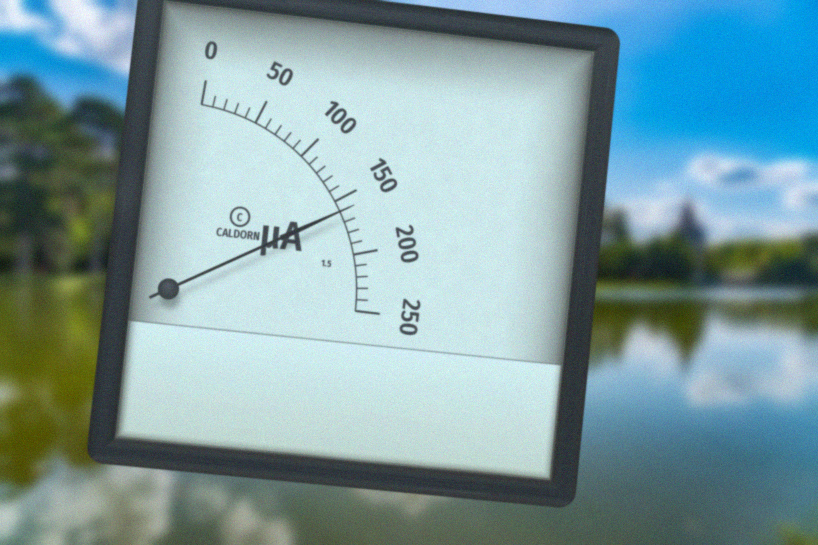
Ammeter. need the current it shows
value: 160 µA
